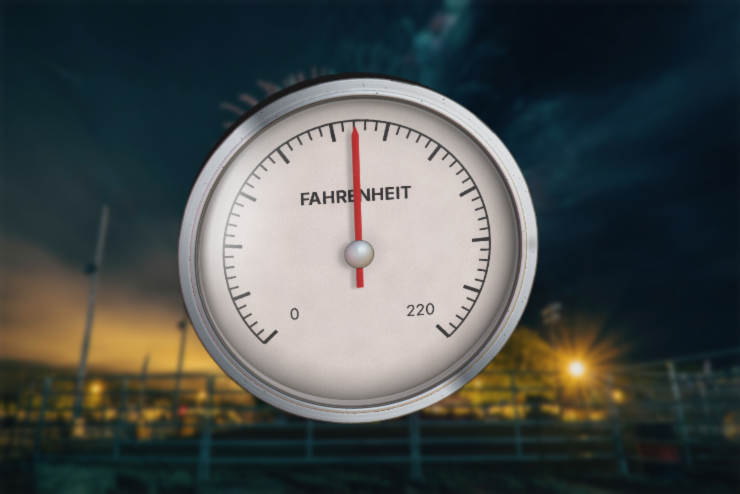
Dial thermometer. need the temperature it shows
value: 108 °F
